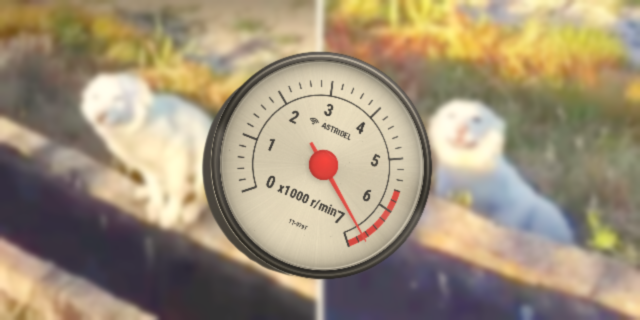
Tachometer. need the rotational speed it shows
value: 6700 rpm
